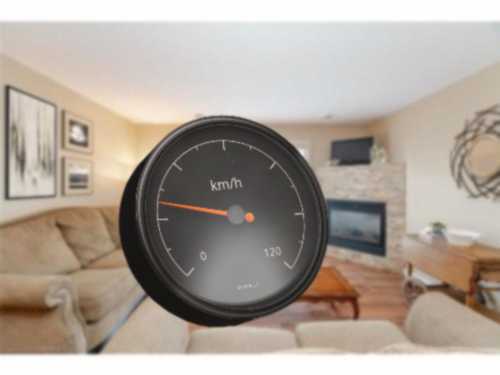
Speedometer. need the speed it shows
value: 25 km/h
